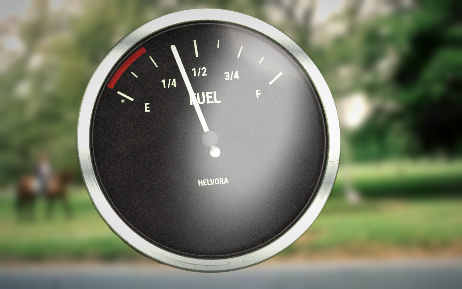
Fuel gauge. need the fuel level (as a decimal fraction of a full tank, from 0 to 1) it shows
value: 0.375
